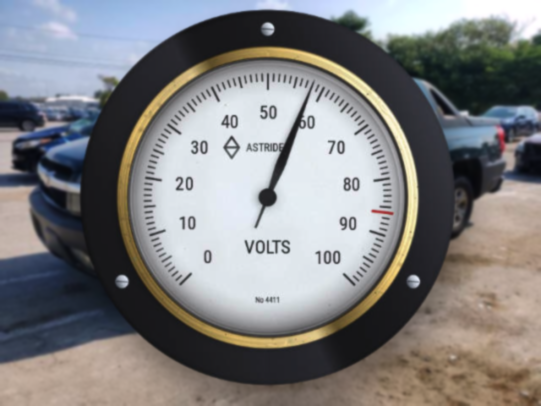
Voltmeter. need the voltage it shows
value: 58 V
